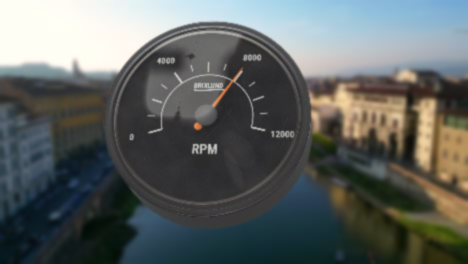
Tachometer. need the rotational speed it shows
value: 8000 rpm
